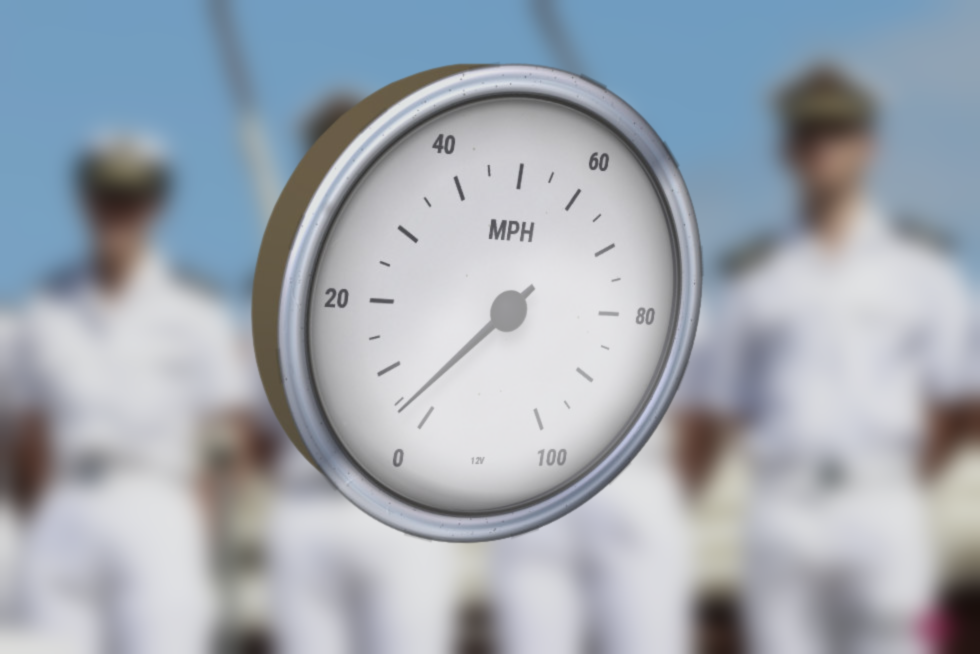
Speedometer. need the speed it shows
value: 5 mph
